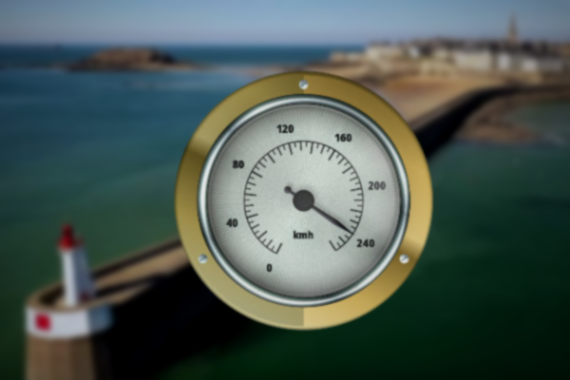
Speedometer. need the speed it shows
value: 240 km/h
